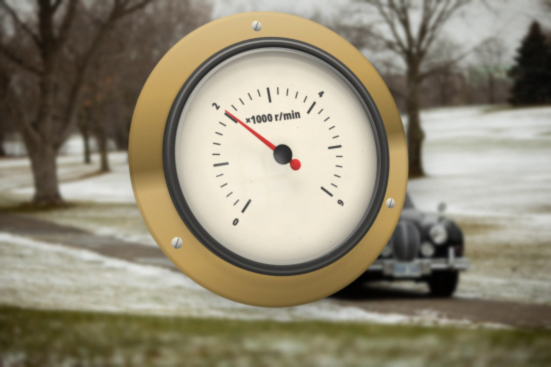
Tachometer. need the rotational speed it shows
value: 2000 rpm
